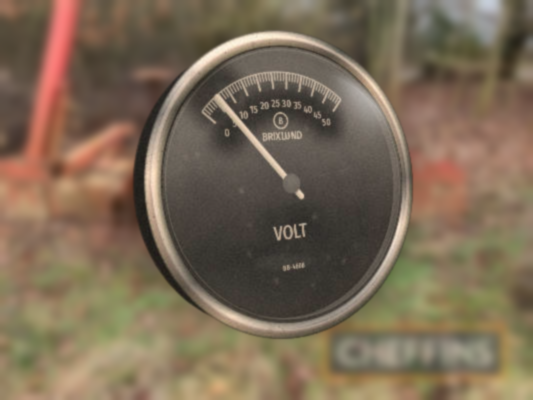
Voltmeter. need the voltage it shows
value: 5 V
